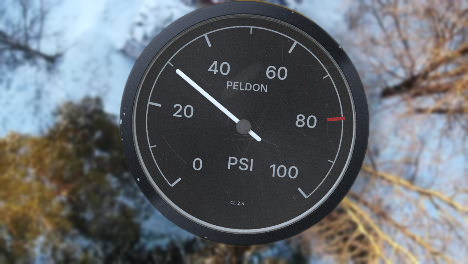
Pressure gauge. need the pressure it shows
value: 30 psi
